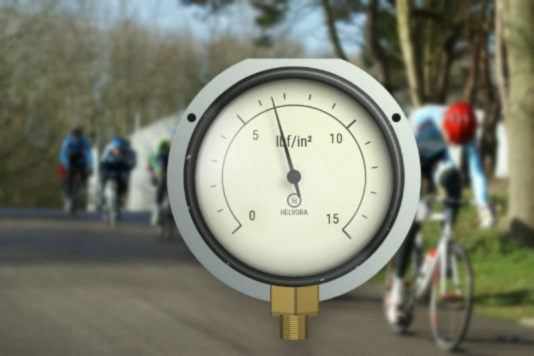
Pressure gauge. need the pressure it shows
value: 6.5 psi
